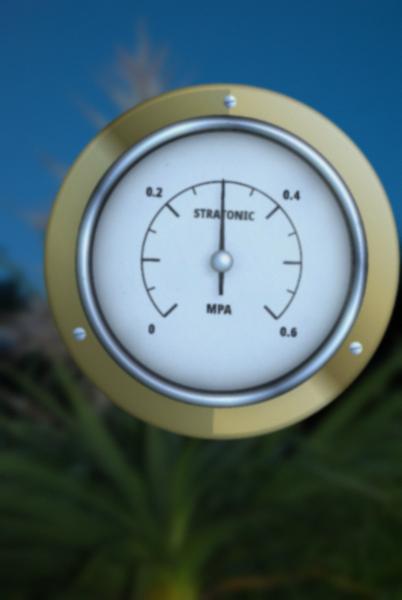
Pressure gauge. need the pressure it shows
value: 0.3 MPa
